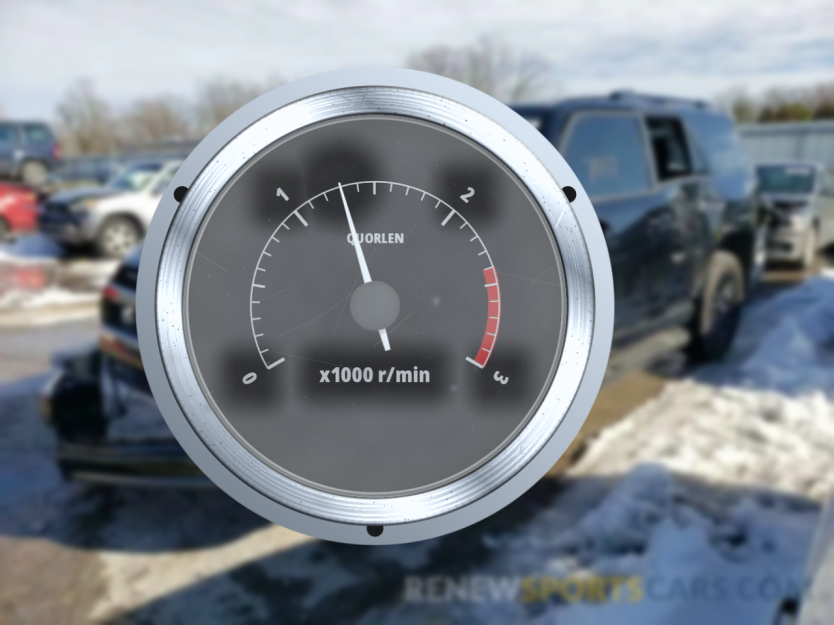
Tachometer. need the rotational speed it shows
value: 1300 rpm
